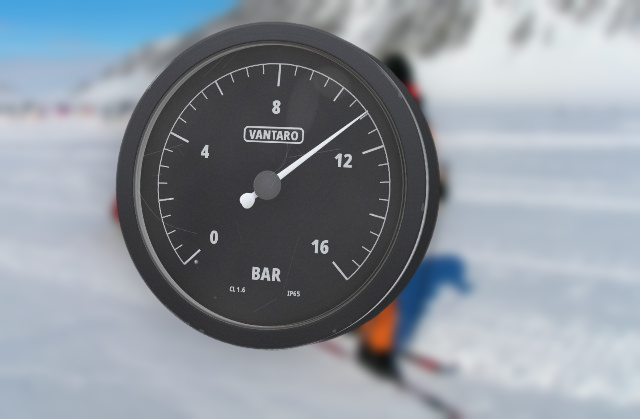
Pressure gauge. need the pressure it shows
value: 11 bar
